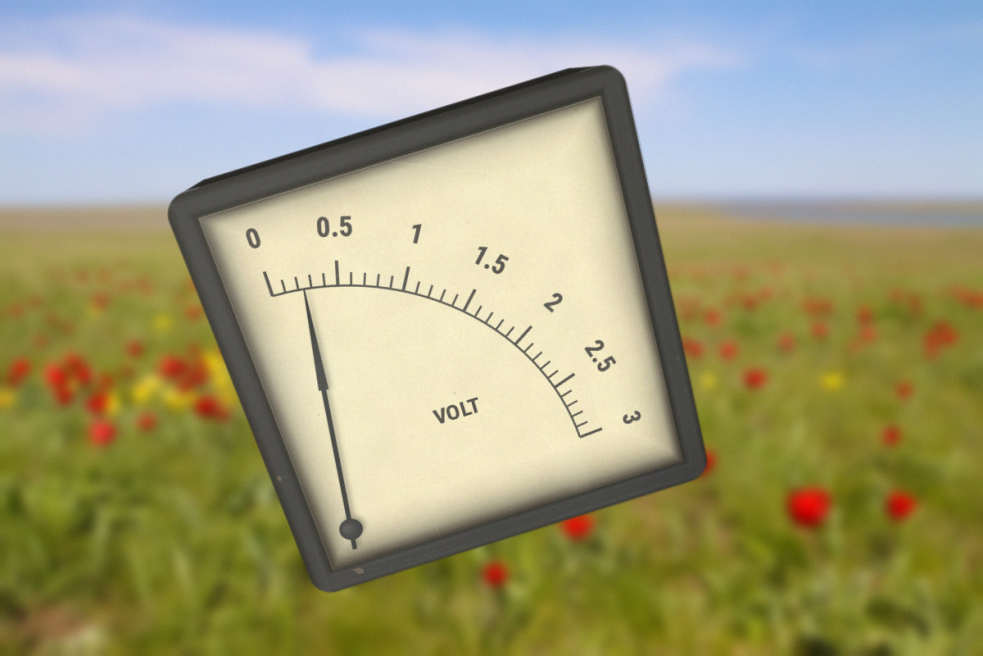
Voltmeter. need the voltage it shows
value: 0.25 V
